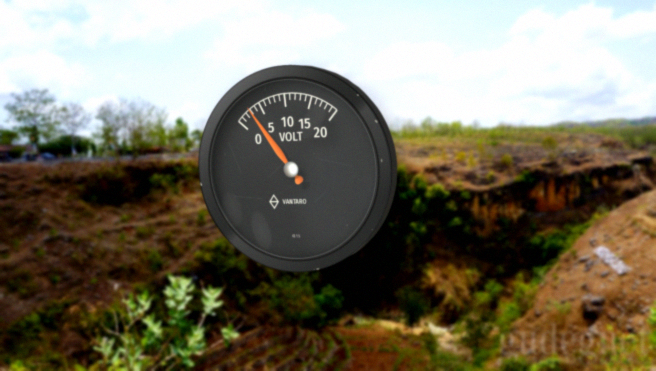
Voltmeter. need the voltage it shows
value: 3 V
